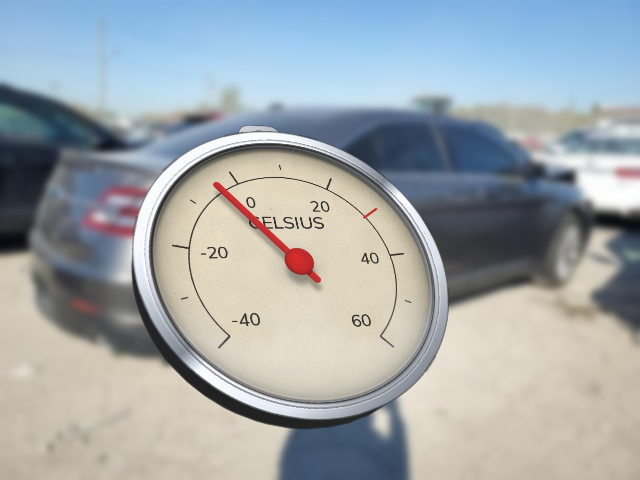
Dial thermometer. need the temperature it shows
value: -5 °C
